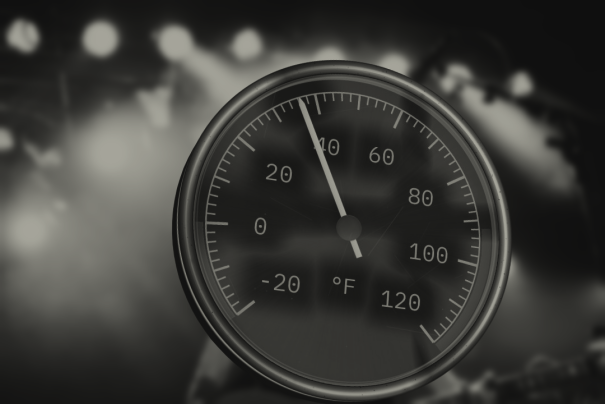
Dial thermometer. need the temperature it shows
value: 36 °F
